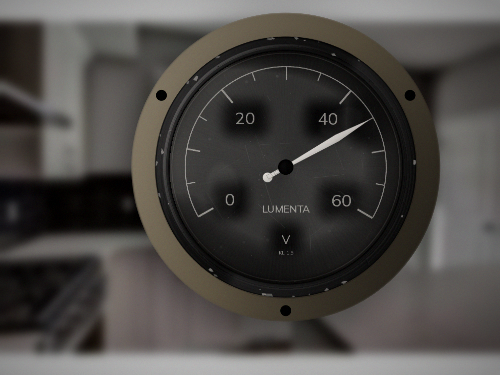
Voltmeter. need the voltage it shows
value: 45 V
